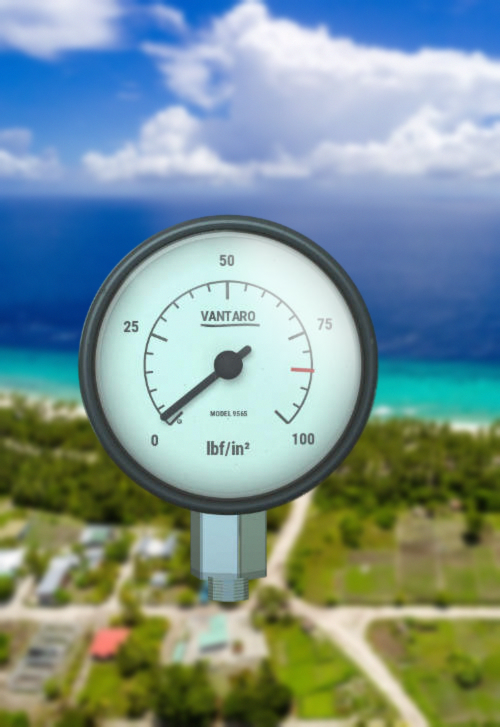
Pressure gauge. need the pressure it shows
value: 2.5 psi
